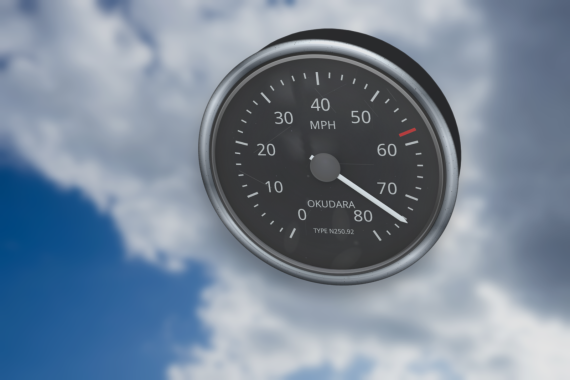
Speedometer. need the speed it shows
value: 74 mph
